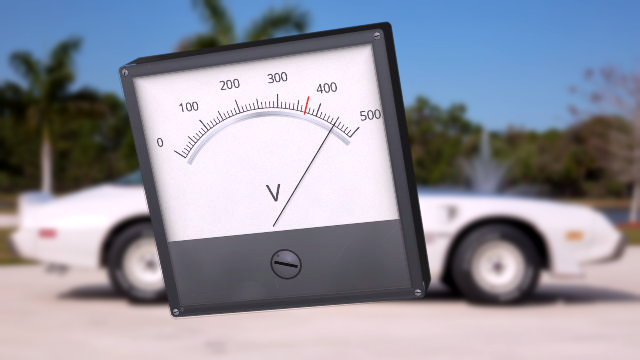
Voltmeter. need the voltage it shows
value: 450 V
